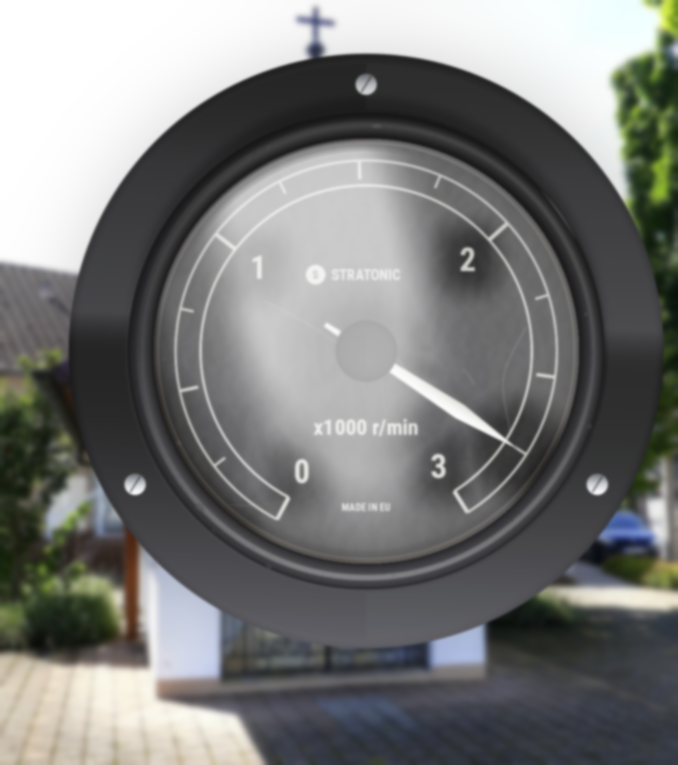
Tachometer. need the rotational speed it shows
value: 2750 rpm
